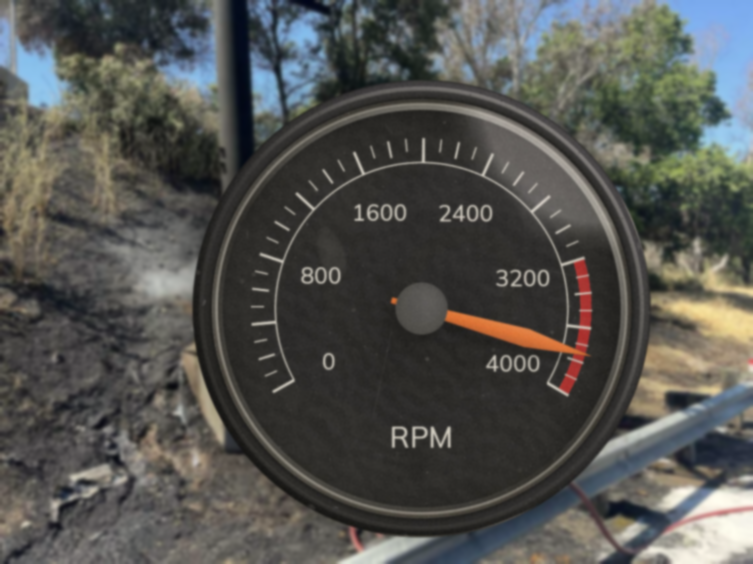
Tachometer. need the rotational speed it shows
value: 3750 rpm
